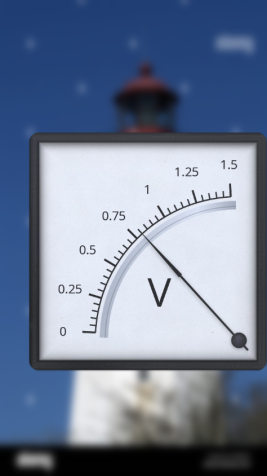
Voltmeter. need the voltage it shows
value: 0.8 V
